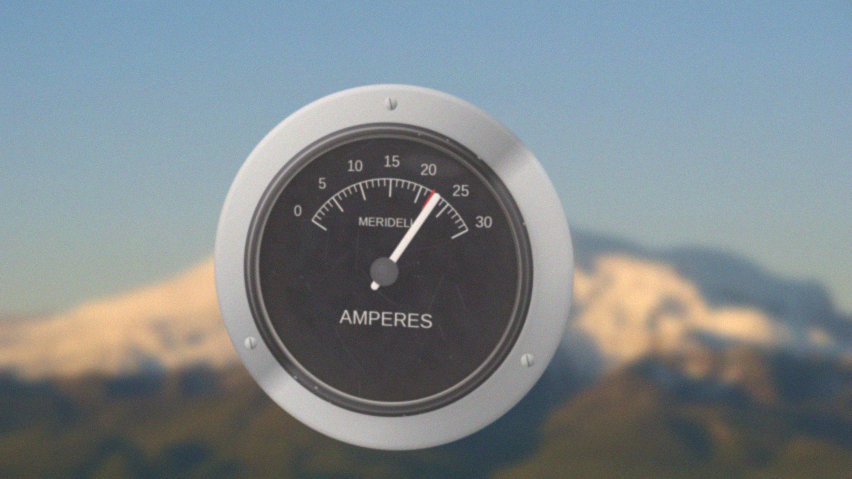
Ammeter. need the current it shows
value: 23 A
